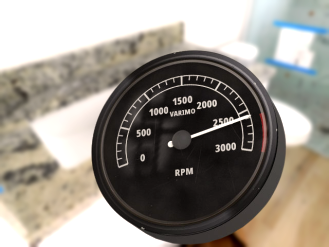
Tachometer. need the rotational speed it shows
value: 2600 rpm
